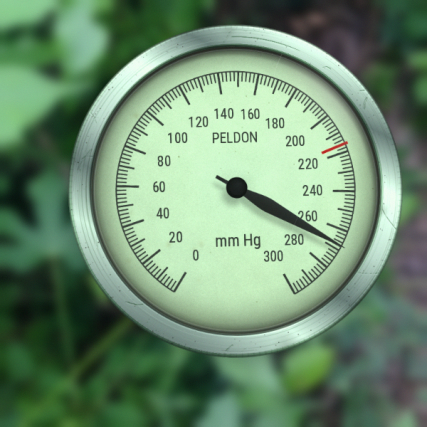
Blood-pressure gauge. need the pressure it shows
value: 268 mmHg
